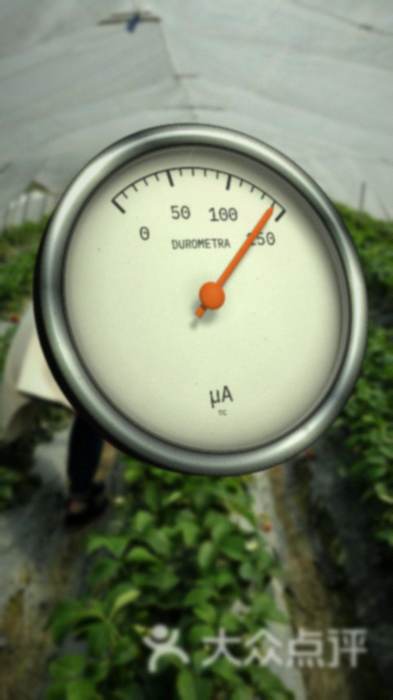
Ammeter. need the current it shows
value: 140 µA
